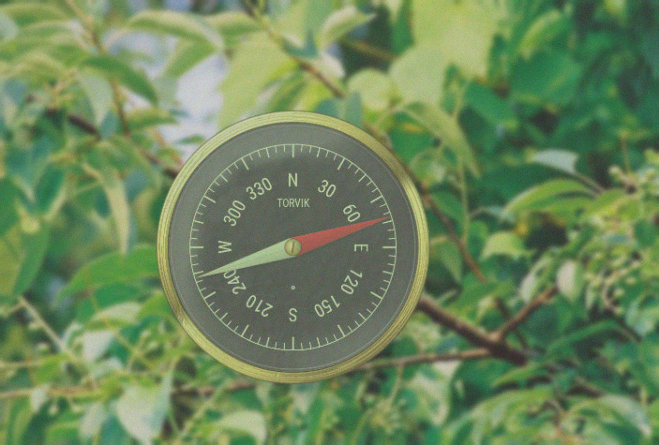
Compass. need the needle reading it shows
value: 72.5 °
